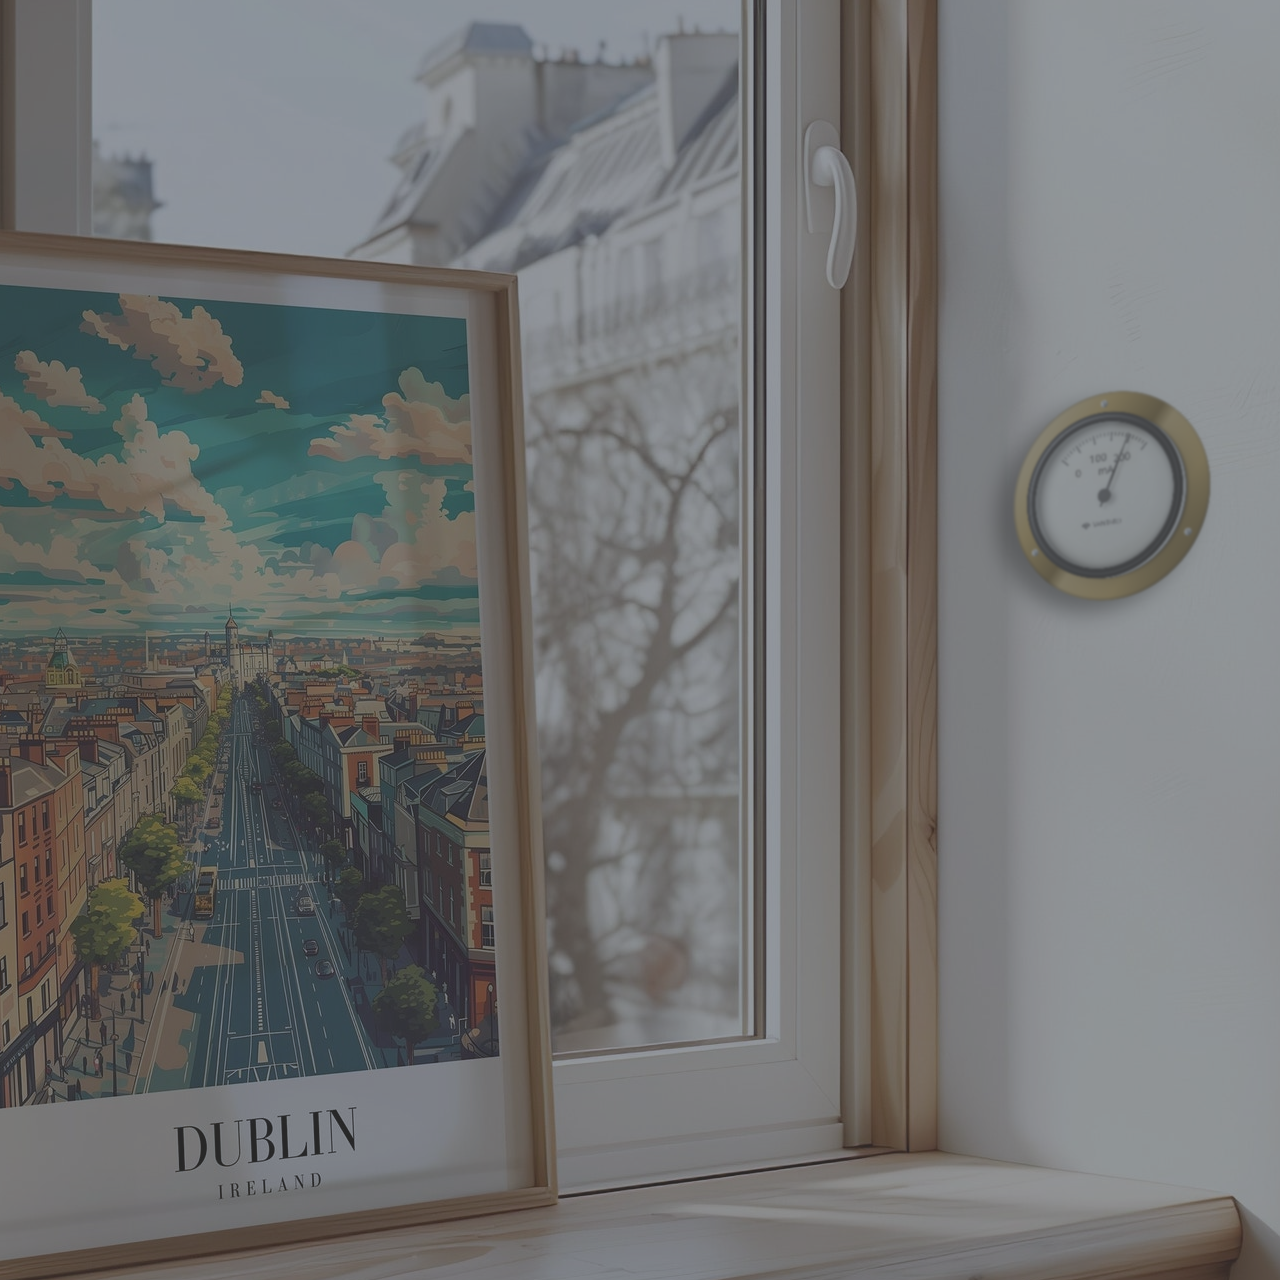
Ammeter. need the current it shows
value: 200 mA
